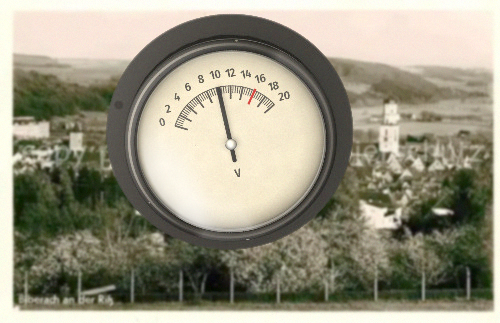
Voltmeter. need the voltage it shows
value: 10 V
